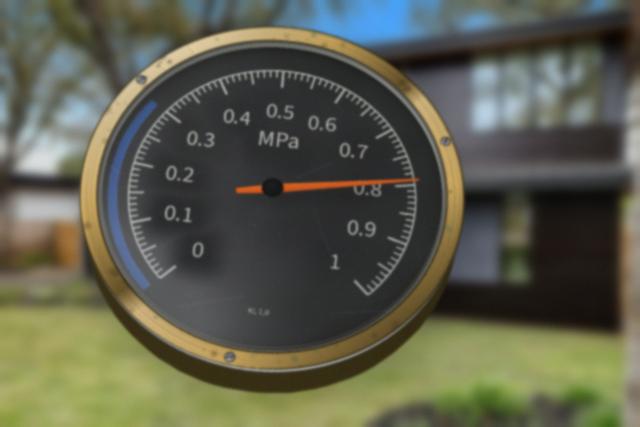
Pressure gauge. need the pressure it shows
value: 0.8 MPa
